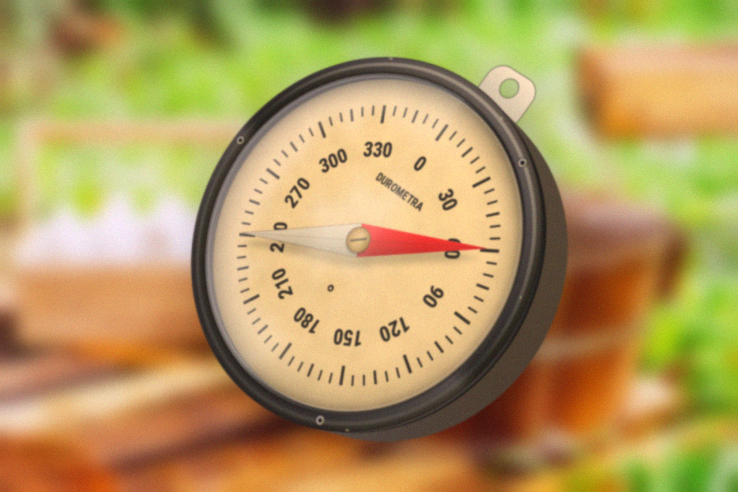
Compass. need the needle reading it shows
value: 60 °
